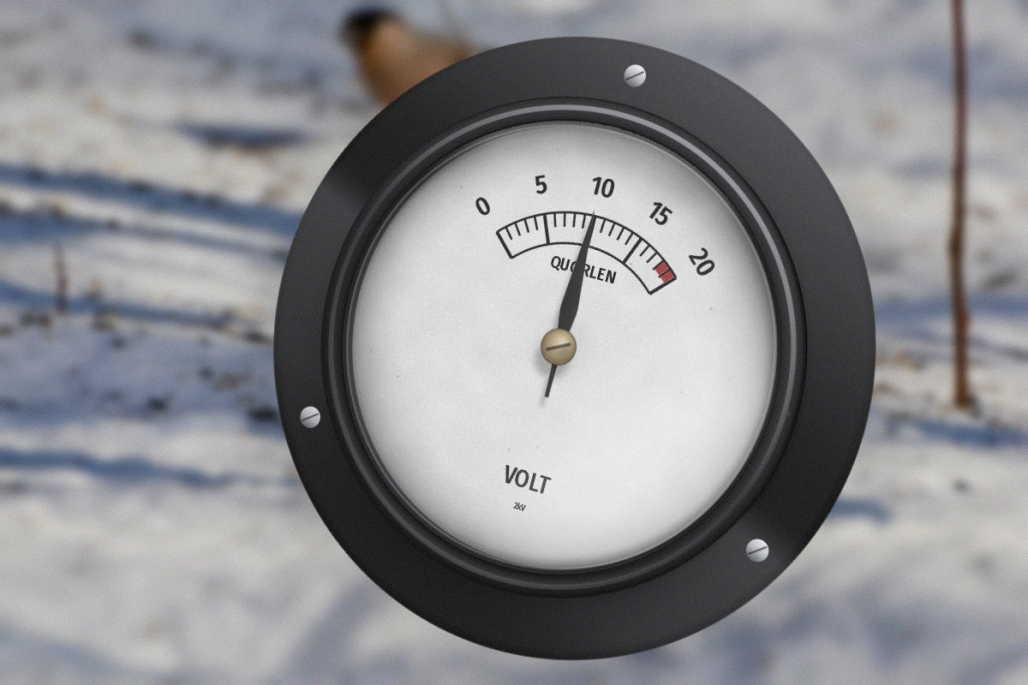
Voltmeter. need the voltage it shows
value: 10 V
